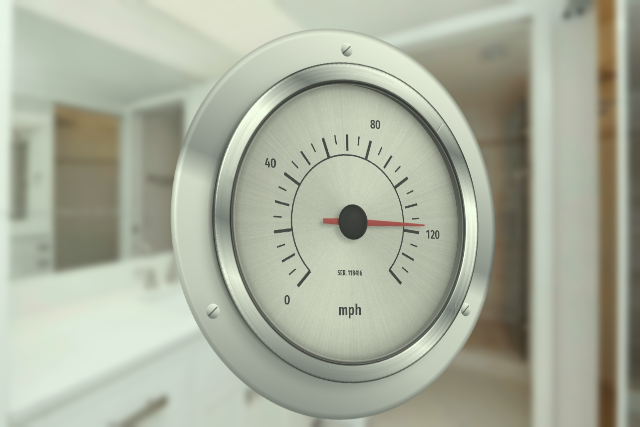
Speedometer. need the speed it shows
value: 117.5 mph
